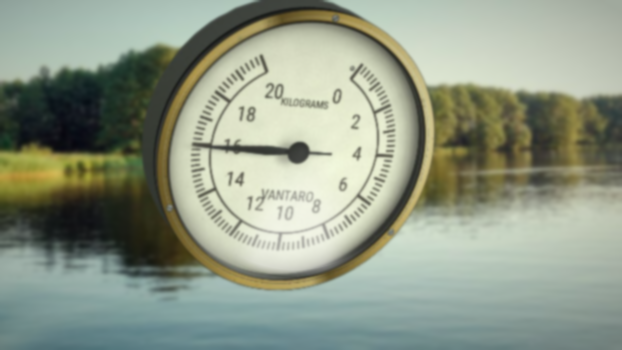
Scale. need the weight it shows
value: 16 kg
